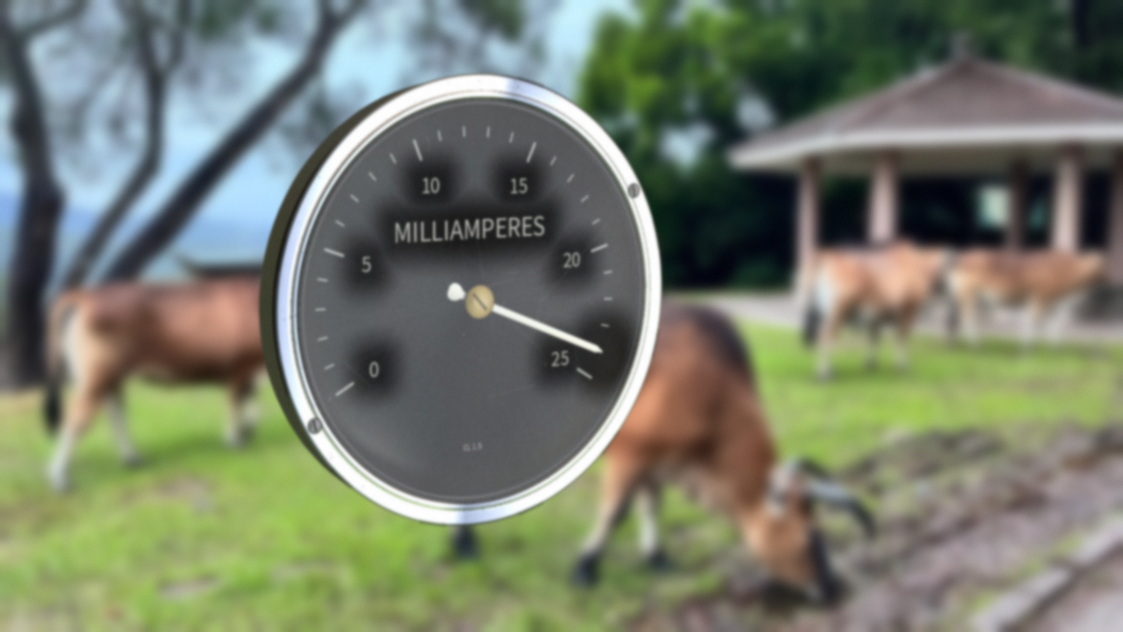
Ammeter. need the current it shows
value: 24 mA
